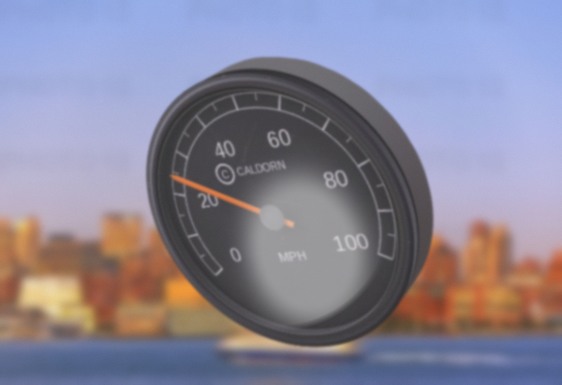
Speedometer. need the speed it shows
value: 25 mph
